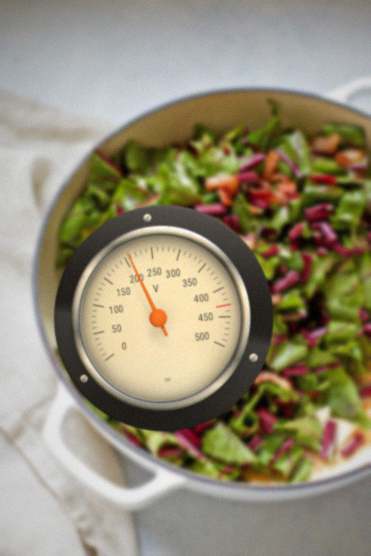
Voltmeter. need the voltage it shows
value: 210 V
